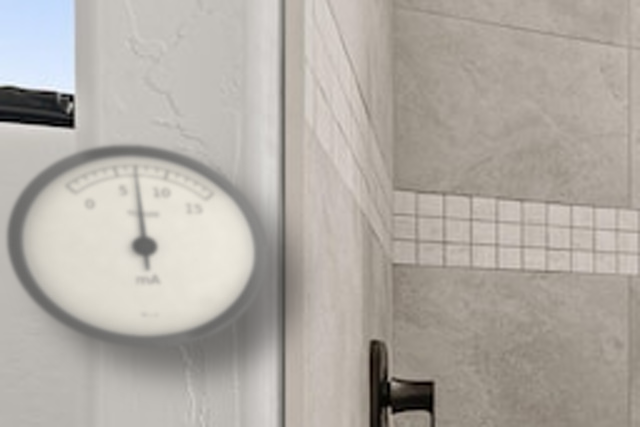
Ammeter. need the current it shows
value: 7 mA
